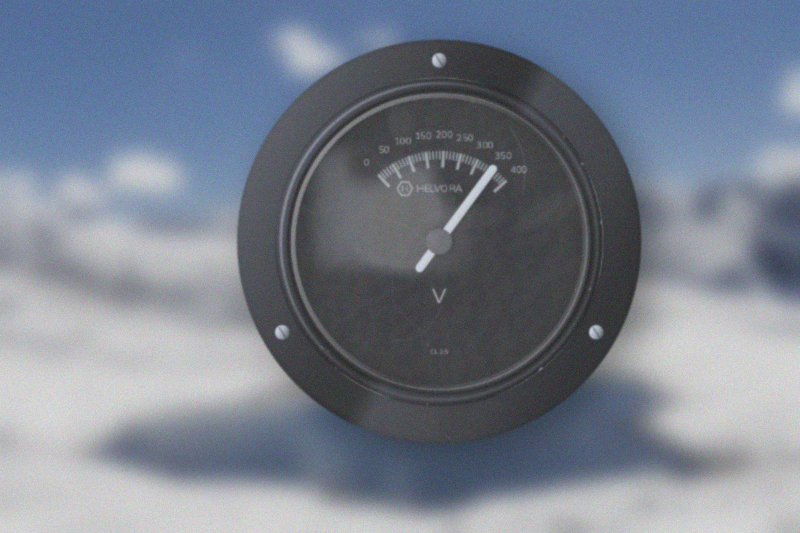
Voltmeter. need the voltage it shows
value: 350 V
